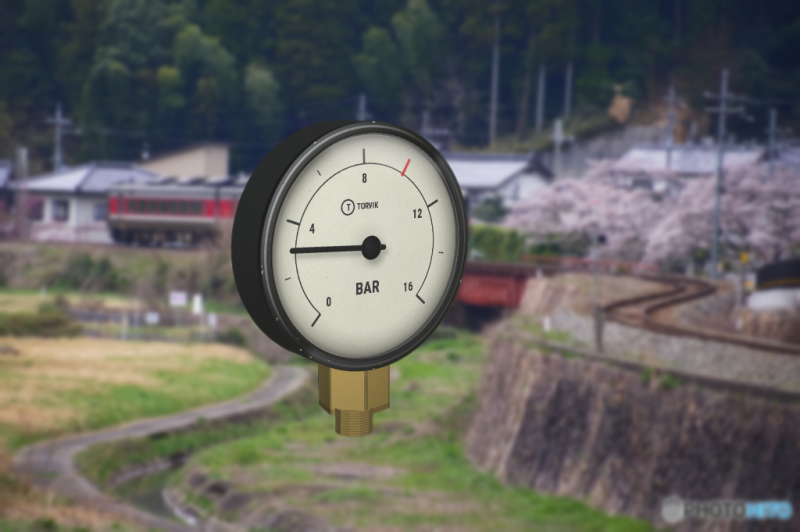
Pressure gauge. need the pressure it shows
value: 3 bar
